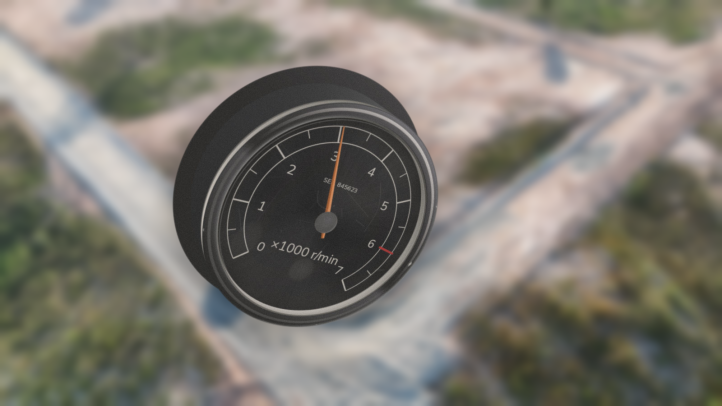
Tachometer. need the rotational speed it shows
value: 3000 rpm
